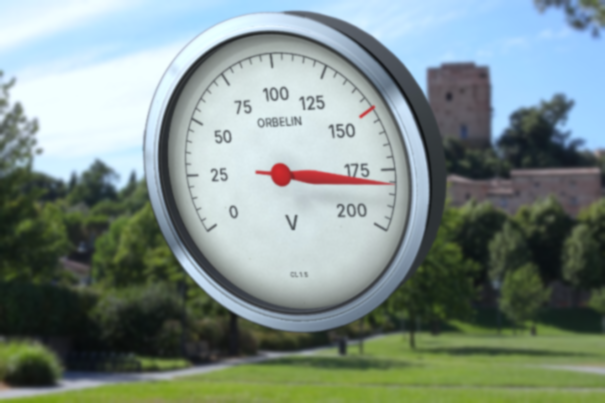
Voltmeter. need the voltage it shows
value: 180 V
